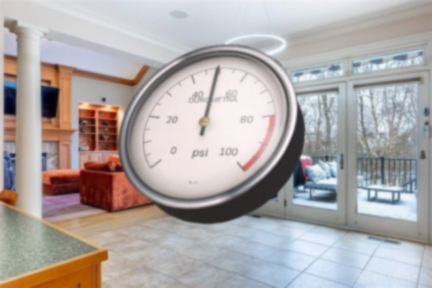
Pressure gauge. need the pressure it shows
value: 50 psi
